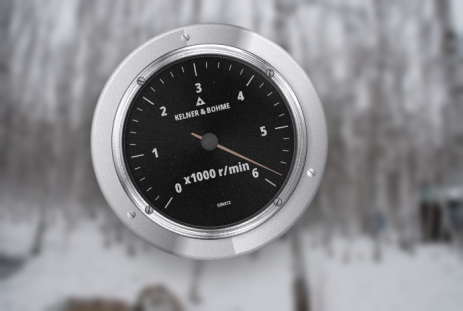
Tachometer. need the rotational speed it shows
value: 5800 rpm
